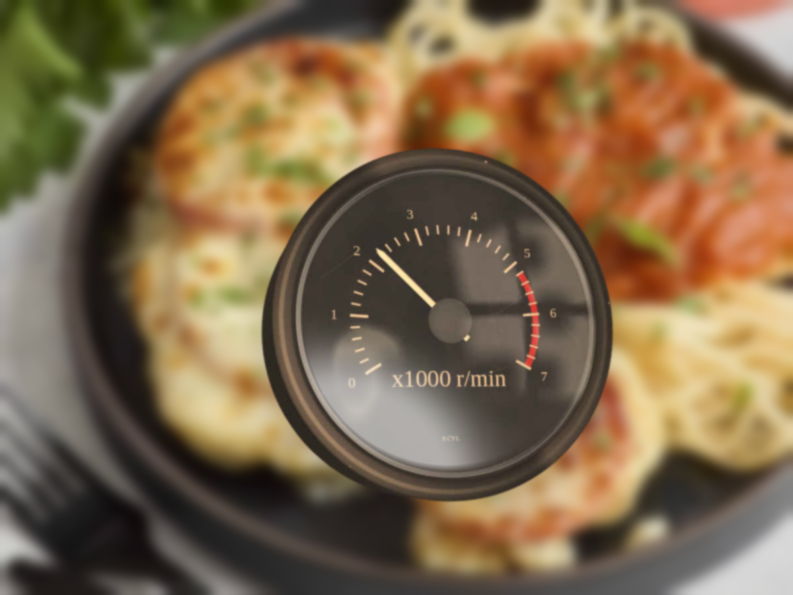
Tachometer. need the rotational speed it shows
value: 2200 rpm
